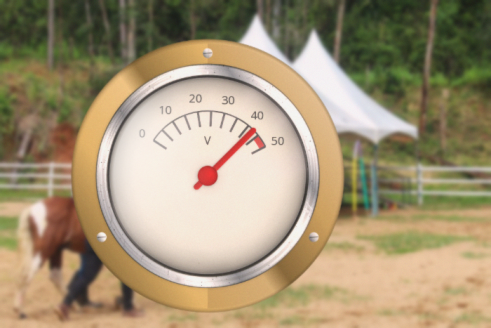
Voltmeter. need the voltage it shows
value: 42.5 V
